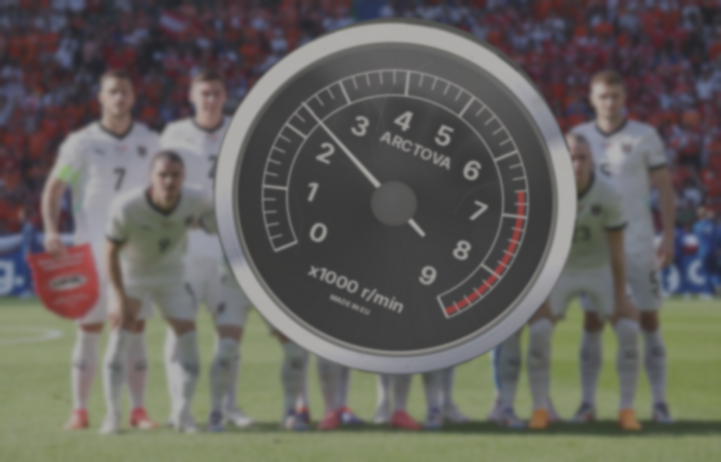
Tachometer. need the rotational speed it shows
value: 2400 rpm
